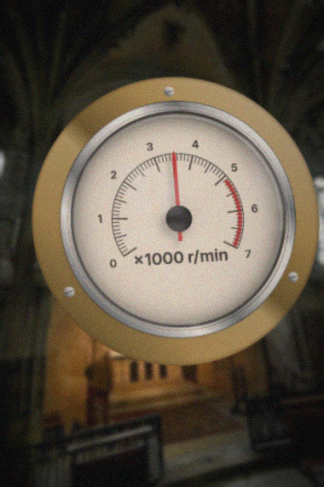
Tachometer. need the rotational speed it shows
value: 3500 rpm
